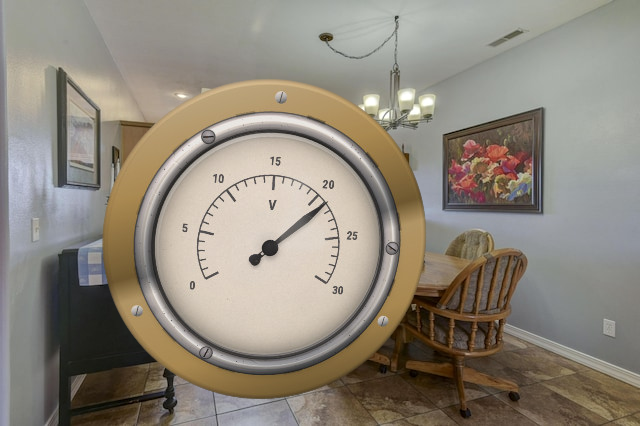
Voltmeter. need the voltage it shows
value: 21 V
